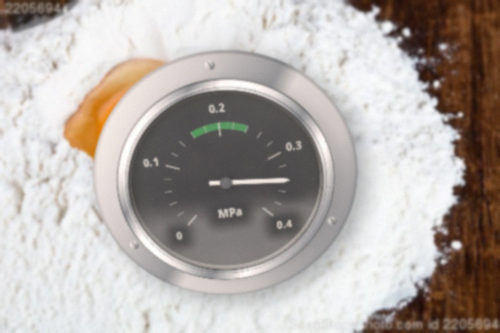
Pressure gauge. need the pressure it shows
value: 0.34 MPa
